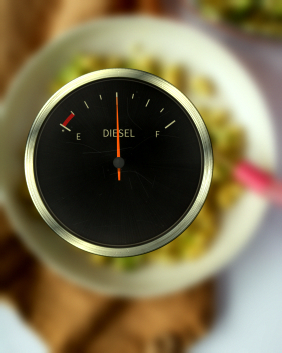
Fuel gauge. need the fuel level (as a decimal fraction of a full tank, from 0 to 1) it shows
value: 0.5
